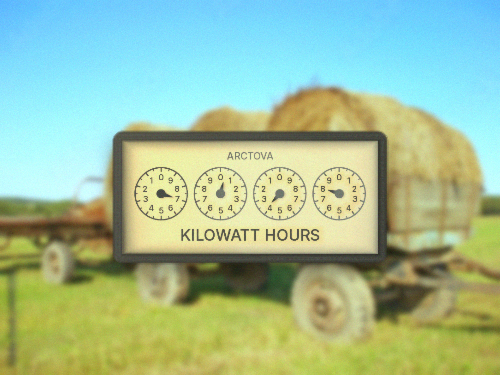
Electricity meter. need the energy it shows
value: 7038 kWh
